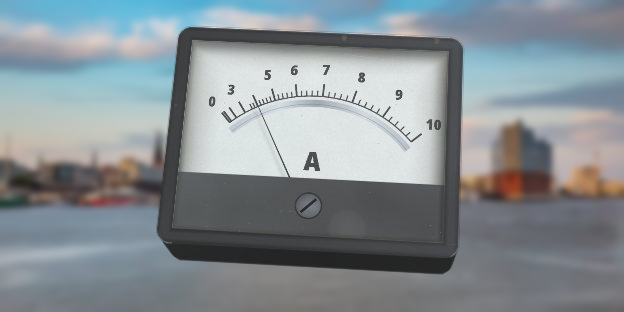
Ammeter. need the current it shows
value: 4 A
